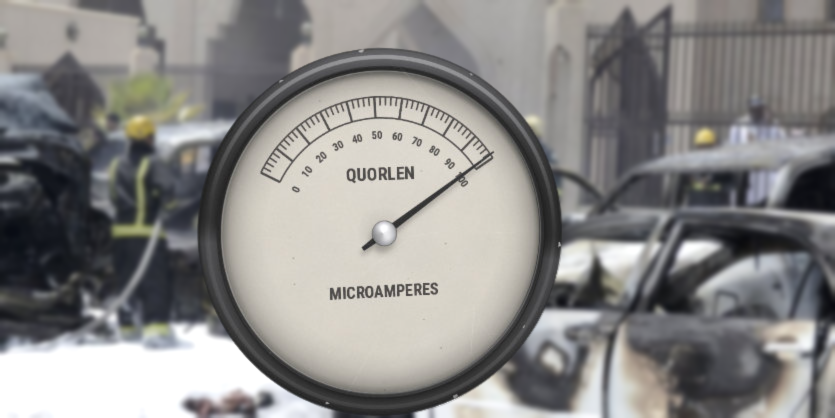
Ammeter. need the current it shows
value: 98 µA
